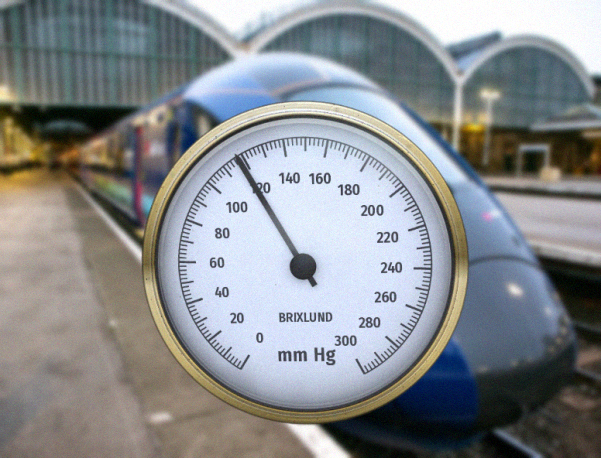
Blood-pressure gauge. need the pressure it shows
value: 118 mmHg
